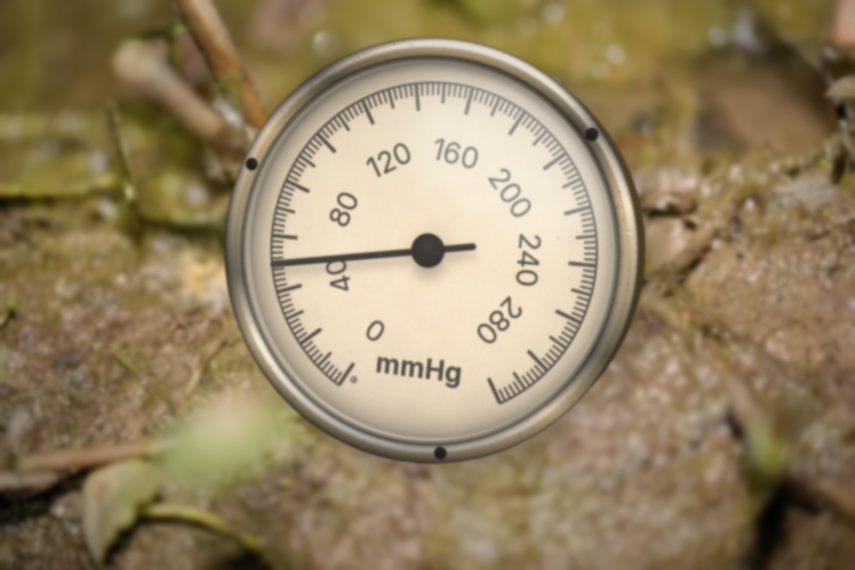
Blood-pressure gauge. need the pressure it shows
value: 50 mmHg
